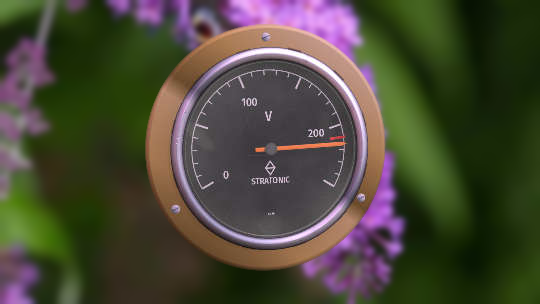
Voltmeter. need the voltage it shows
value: 215 V
